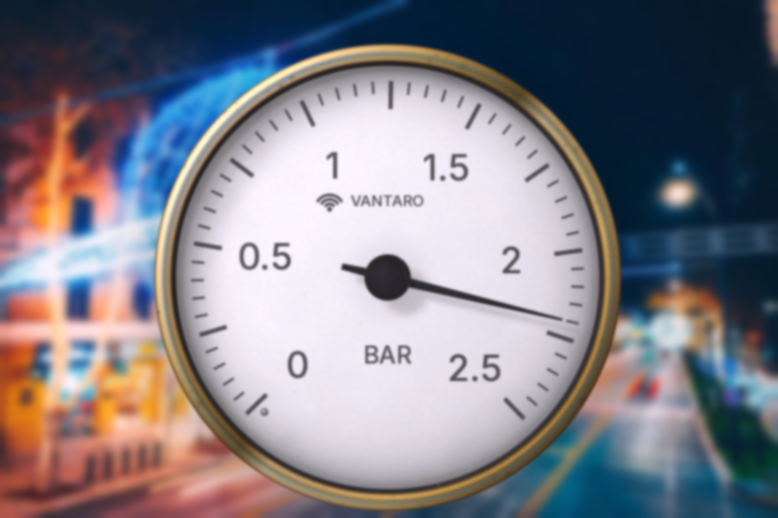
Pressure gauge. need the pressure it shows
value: 2.2 bar
